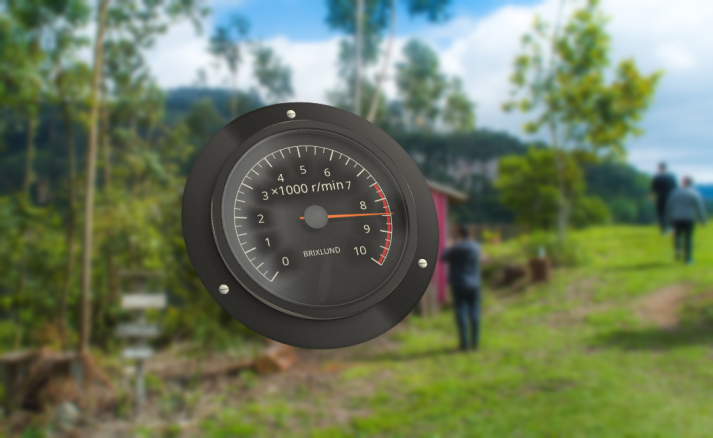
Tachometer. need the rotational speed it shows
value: 8500 rpm
